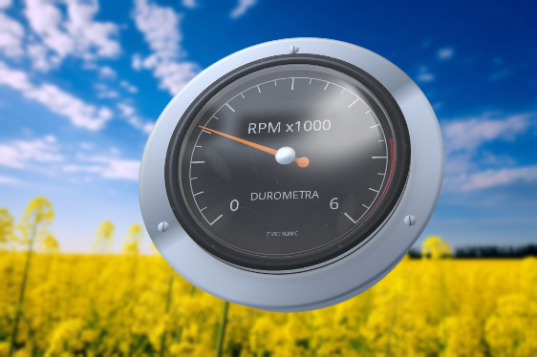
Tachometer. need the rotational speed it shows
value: 1500 rpm
